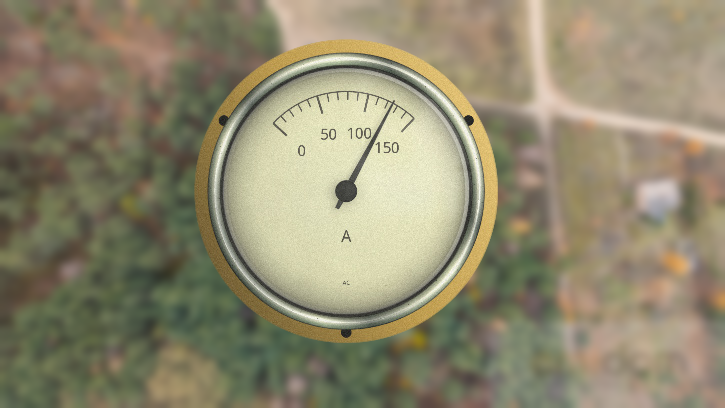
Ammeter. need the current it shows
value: 125 A
